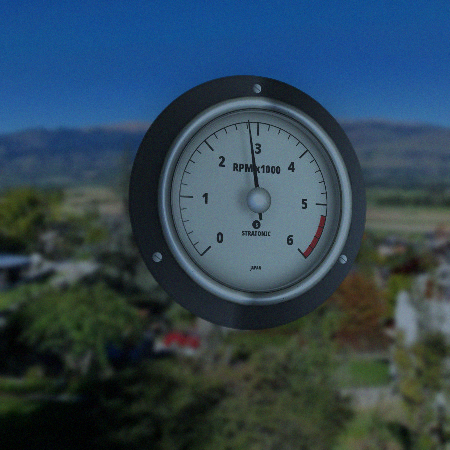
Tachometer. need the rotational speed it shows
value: 2800 rpm
